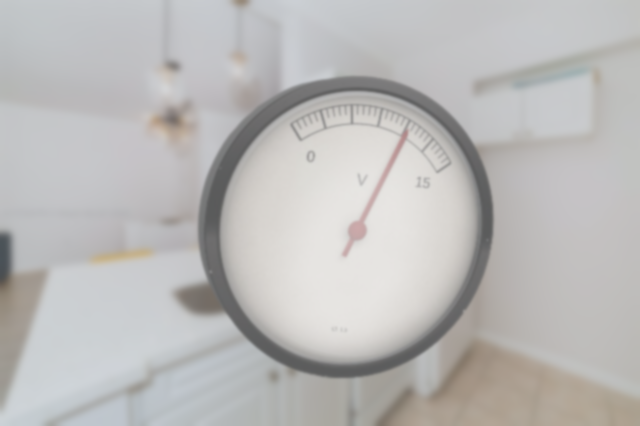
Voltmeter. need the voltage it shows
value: 10 V
